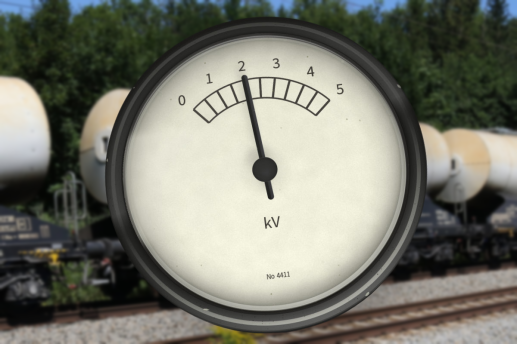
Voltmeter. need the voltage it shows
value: 2 kV
